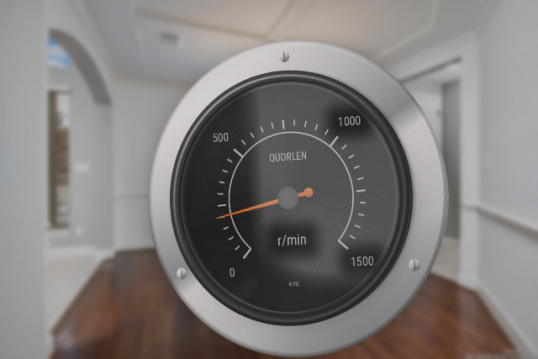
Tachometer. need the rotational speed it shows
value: 200 rpm
